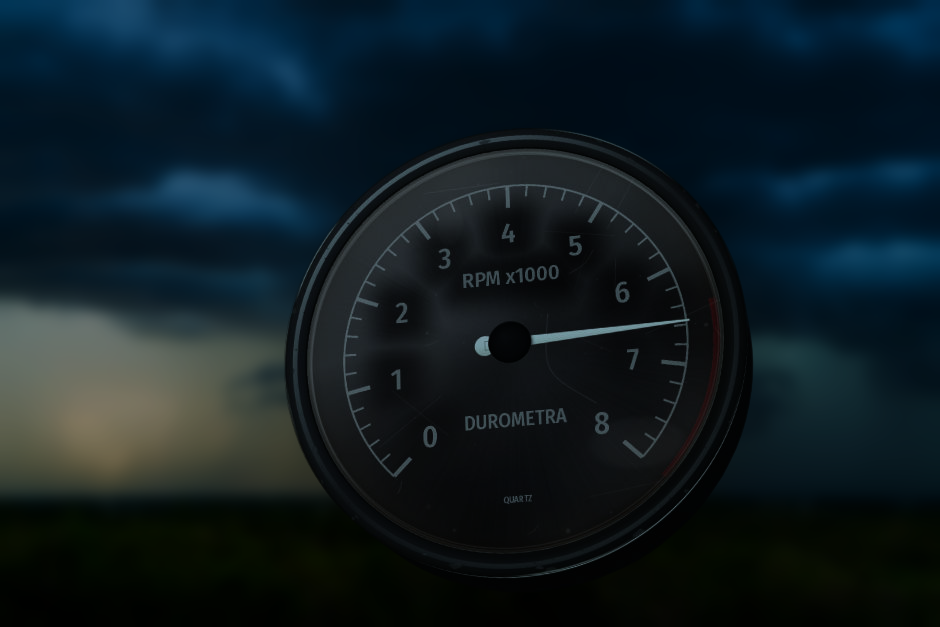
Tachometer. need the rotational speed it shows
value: 6600 rpm
